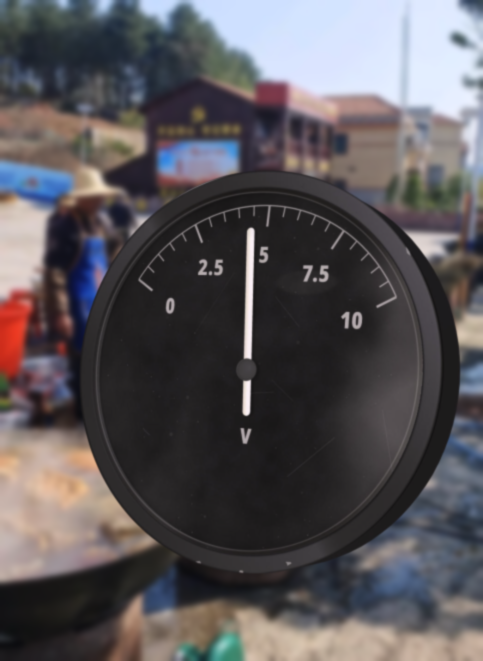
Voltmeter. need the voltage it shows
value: 4.5 V
